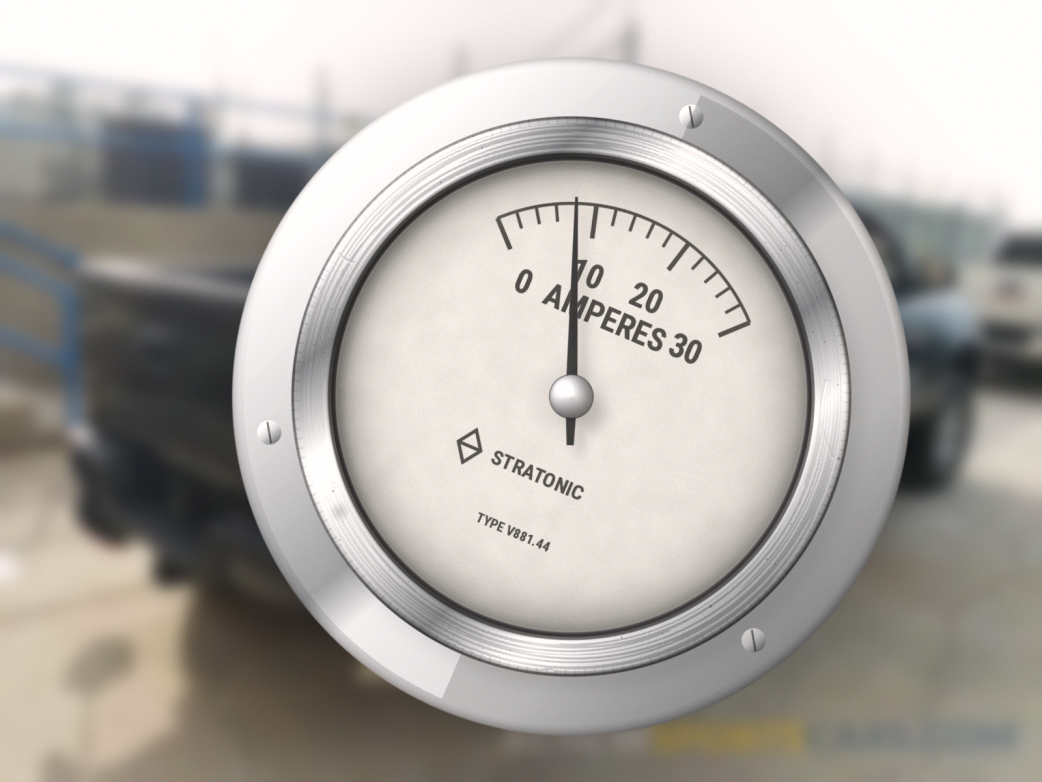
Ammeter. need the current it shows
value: 8 A
